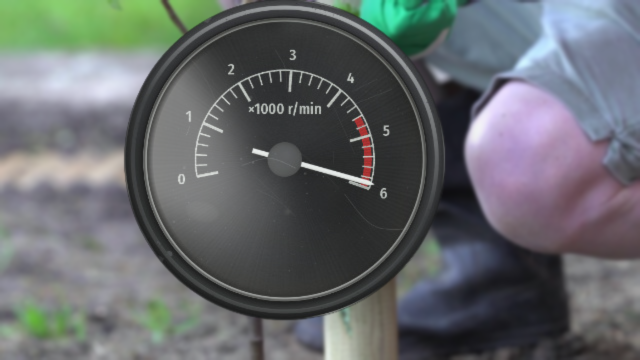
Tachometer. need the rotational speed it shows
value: 5900 rpm
